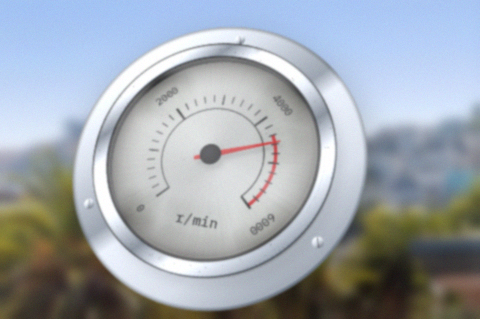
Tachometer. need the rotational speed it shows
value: 4600 rpm
